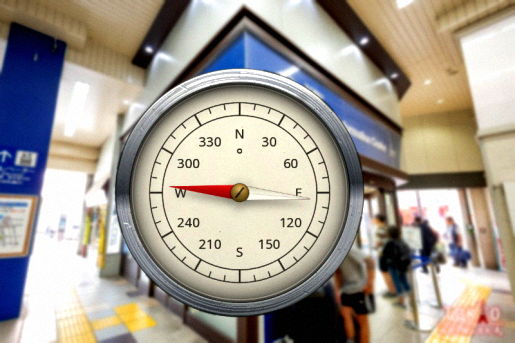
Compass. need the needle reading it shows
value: 275 °
